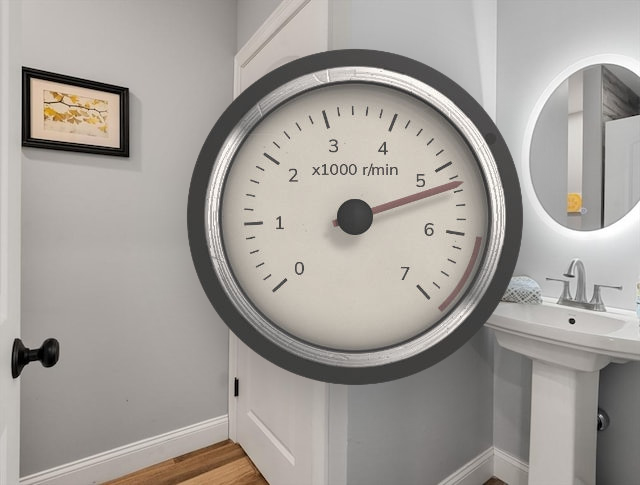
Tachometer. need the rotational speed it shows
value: 5300 rpm
